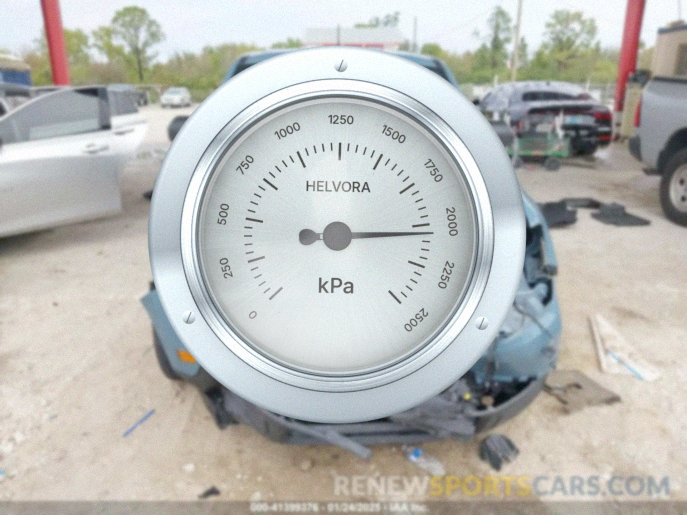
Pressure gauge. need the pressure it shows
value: 2050 kPa
